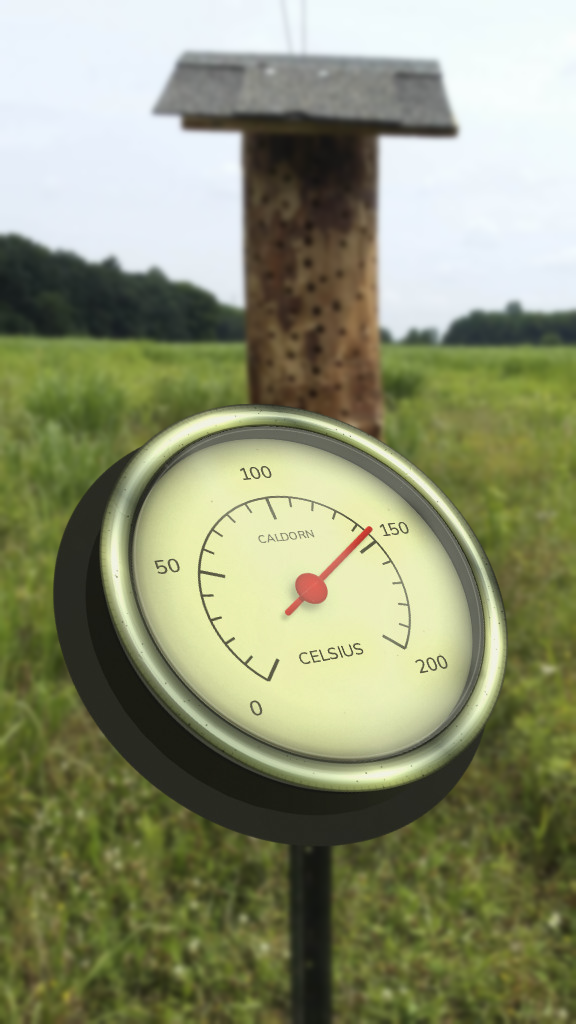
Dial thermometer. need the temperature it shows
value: 145 °C
